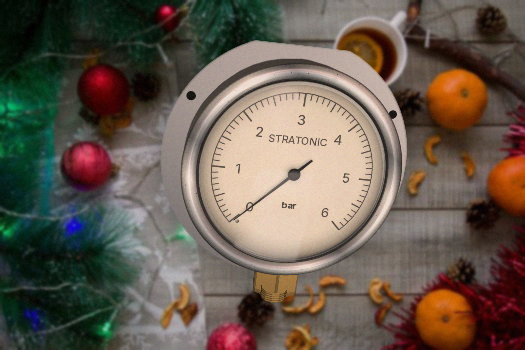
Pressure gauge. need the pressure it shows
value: 0 bar
